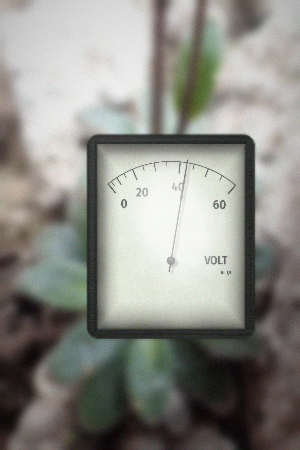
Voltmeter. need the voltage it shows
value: 42.5 V
